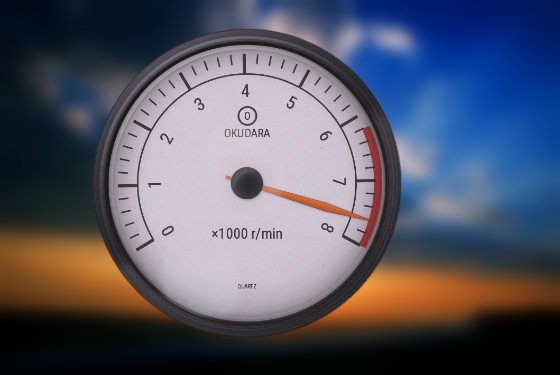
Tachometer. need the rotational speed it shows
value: 7600 rpm
